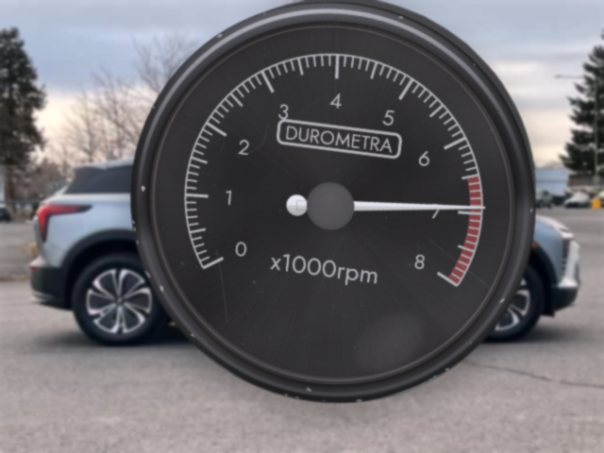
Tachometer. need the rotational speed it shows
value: 6900 rpm
